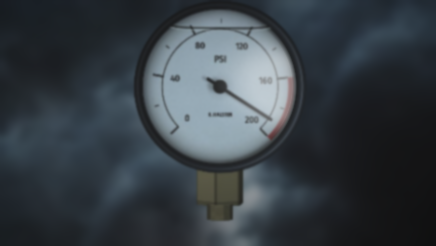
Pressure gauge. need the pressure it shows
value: 190 psi
